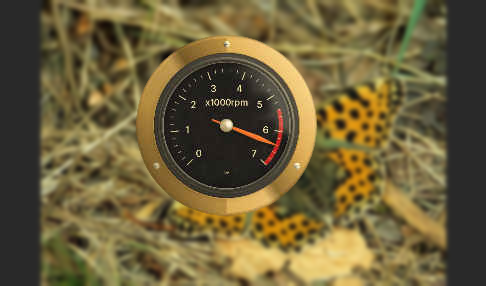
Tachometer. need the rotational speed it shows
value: 6400 rpm
